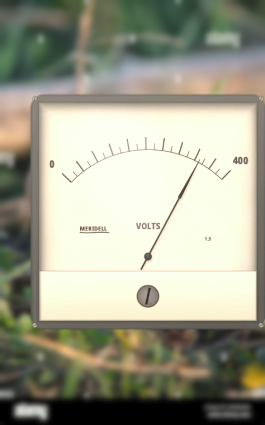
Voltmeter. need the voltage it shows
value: 330 V
